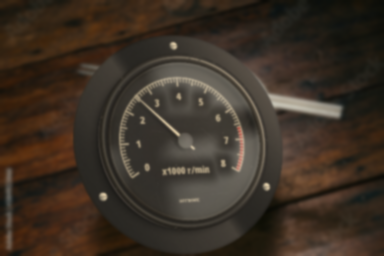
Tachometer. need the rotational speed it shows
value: 2500 rpm
